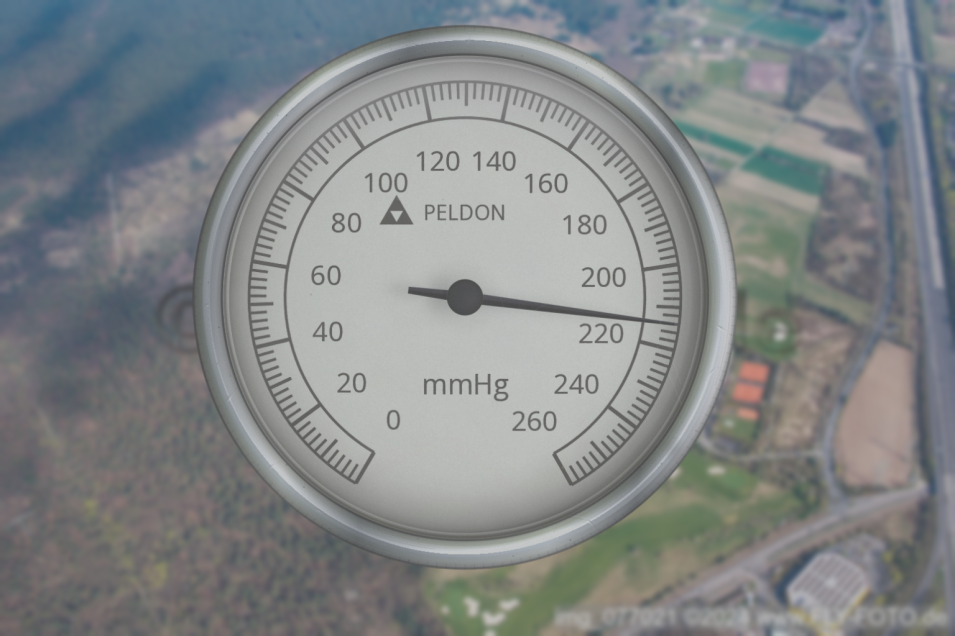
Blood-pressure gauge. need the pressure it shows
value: 214 mmHg
